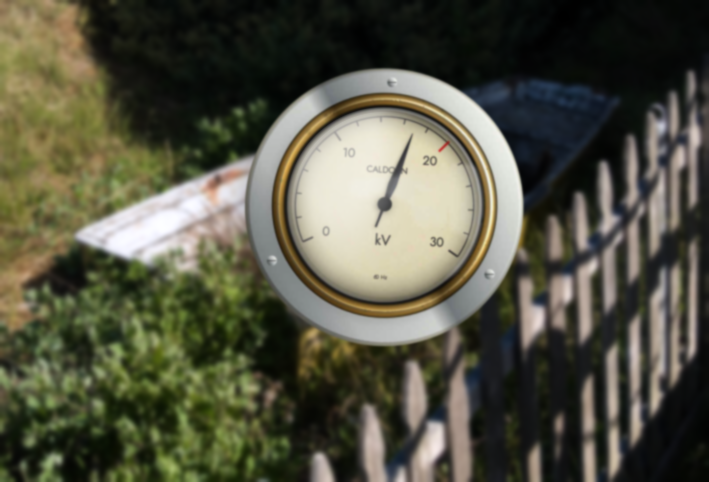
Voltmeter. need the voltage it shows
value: 17 kV
